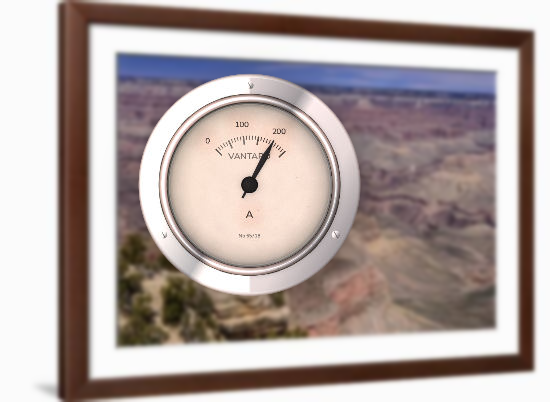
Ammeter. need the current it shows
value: 200 A
